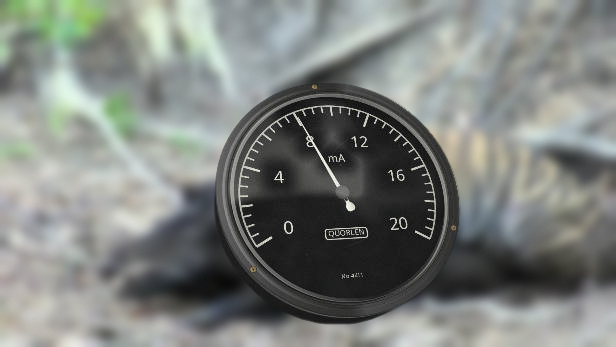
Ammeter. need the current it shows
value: 8 mA
